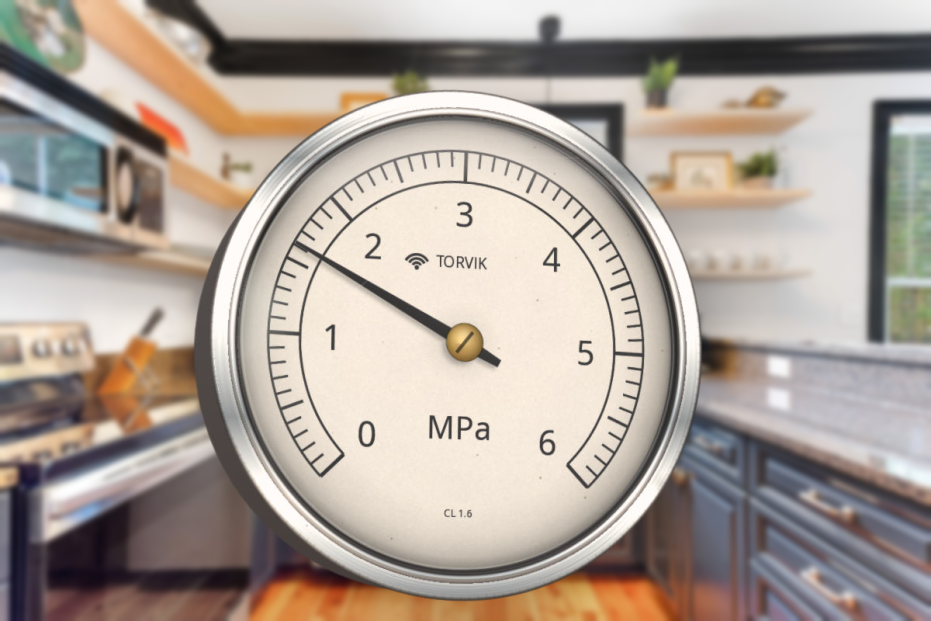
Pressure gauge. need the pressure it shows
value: 1.6 MPa
